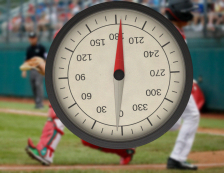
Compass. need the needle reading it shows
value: 185 °
